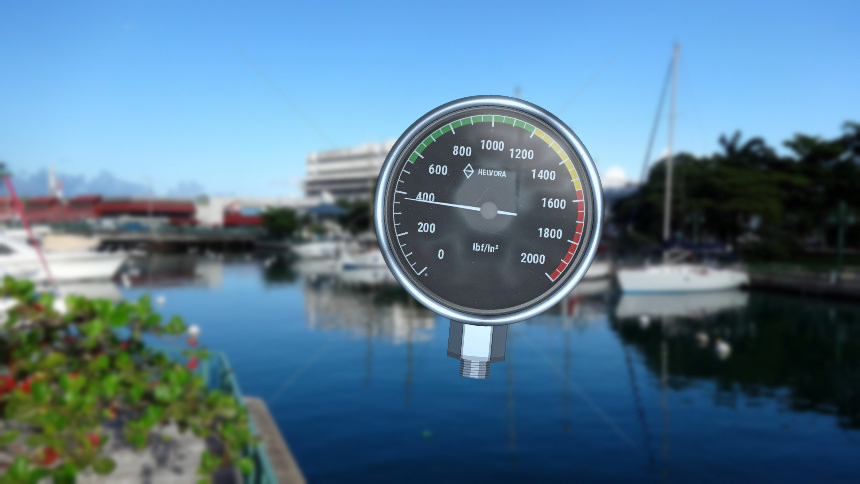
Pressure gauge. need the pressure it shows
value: 375 psi
